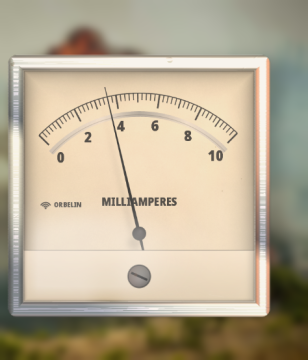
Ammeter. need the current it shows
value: 3.6 mA
